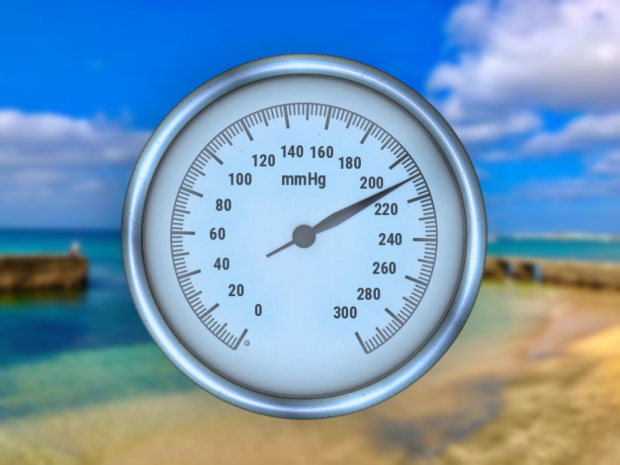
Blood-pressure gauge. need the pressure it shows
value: 210 mmHg
